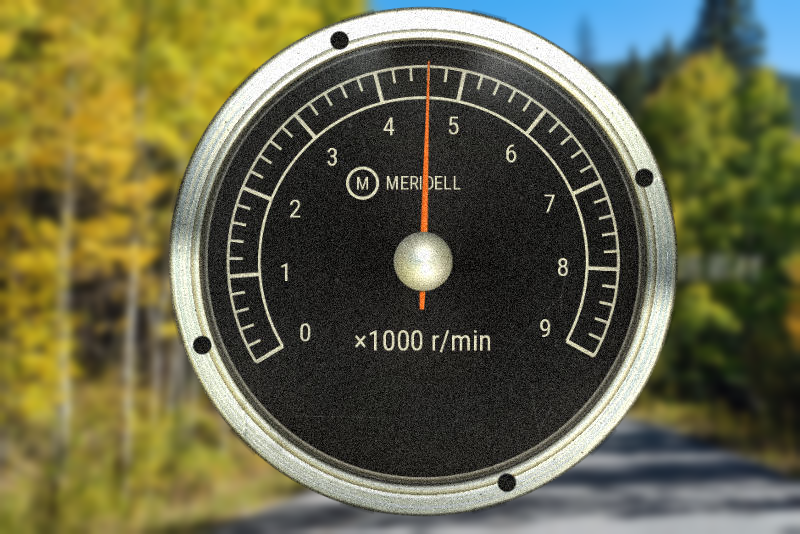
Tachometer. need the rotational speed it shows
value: 4600 rpm
